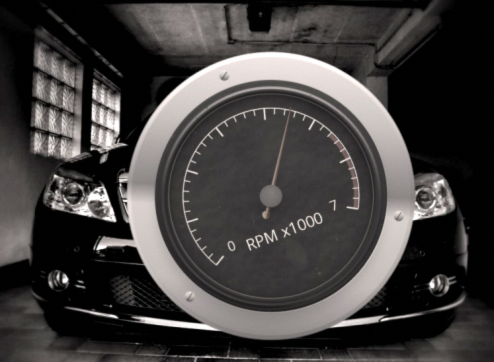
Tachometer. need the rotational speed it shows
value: 4500 rpm
